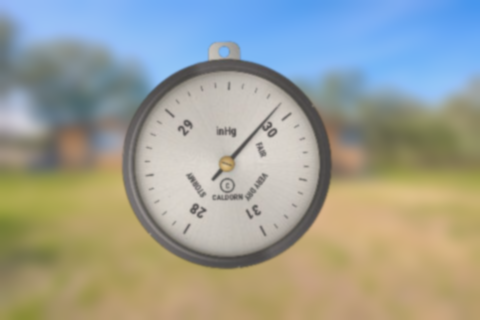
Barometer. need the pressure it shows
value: 29.9 inHg
